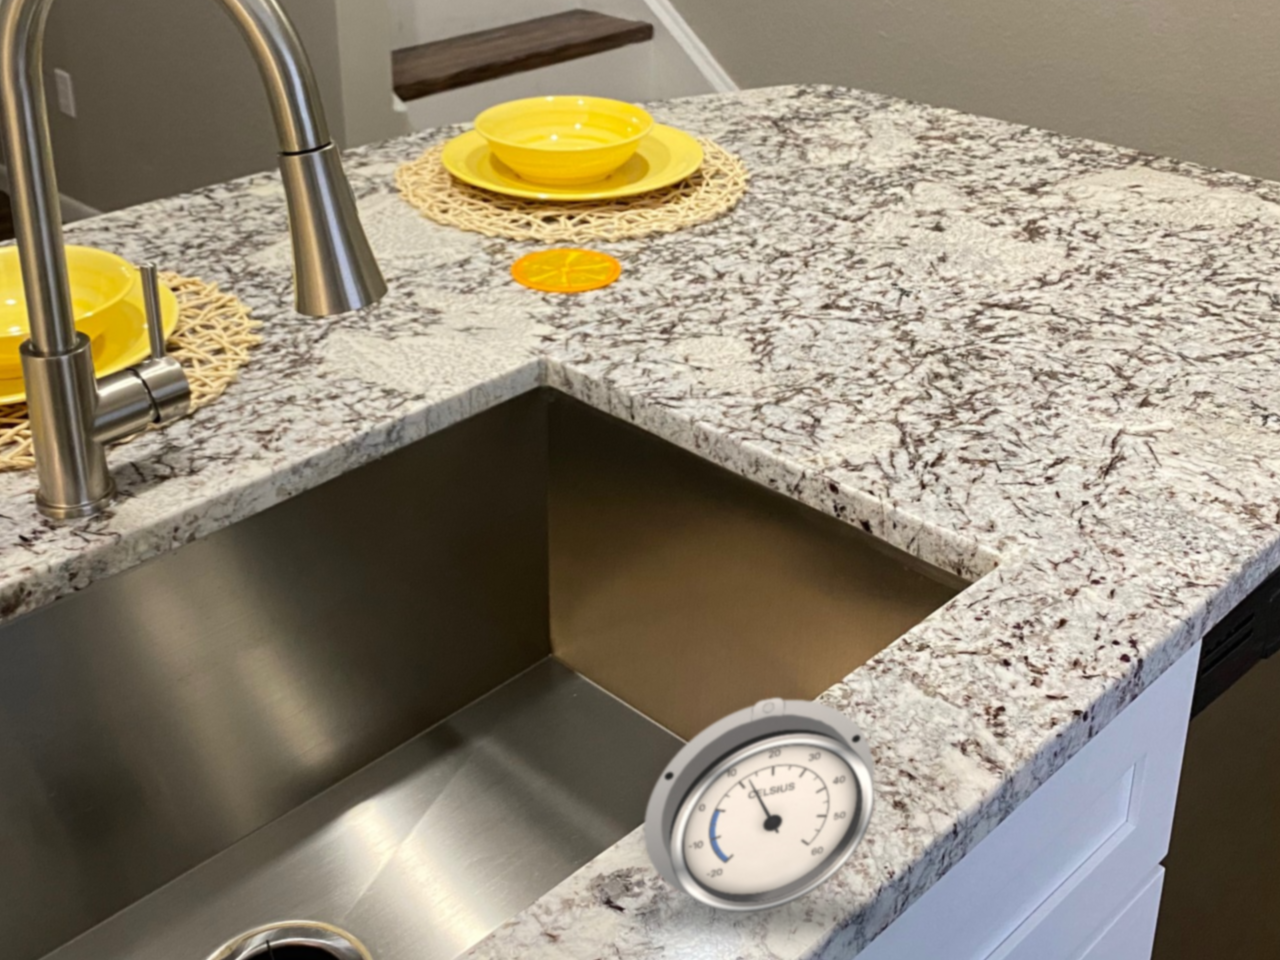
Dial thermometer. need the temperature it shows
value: 12.5 °C
